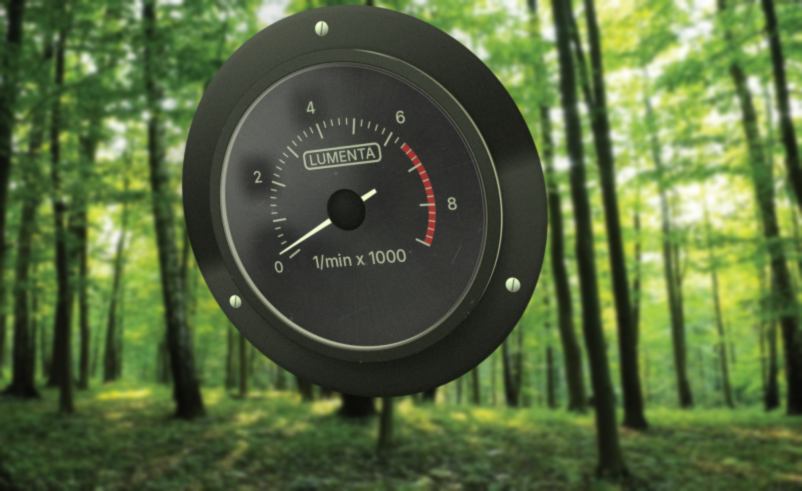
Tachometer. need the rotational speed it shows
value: 200 rpm
